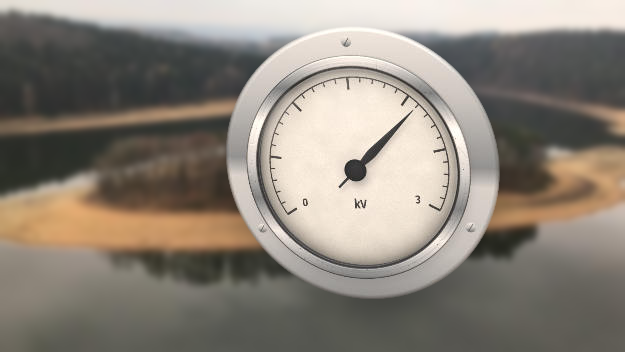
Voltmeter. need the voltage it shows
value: 2.1 kV
